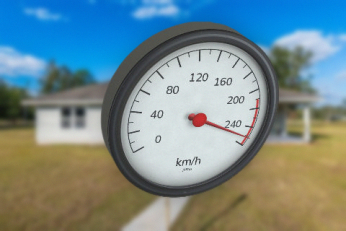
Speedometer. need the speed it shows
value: 250 km/h
